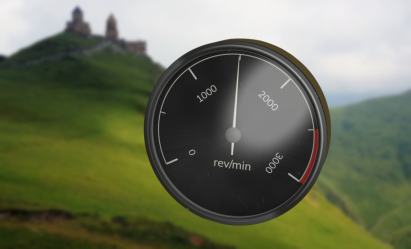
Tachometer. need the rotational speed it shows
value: 1500 rpm
